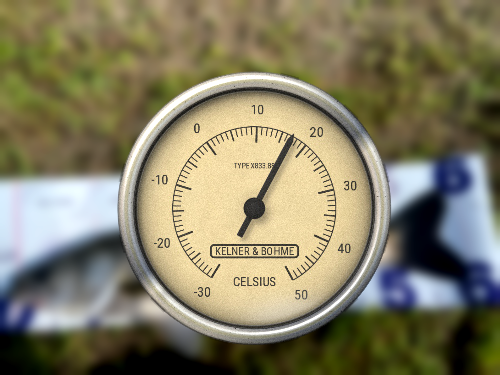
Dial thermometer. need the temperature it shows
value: 17 °C
